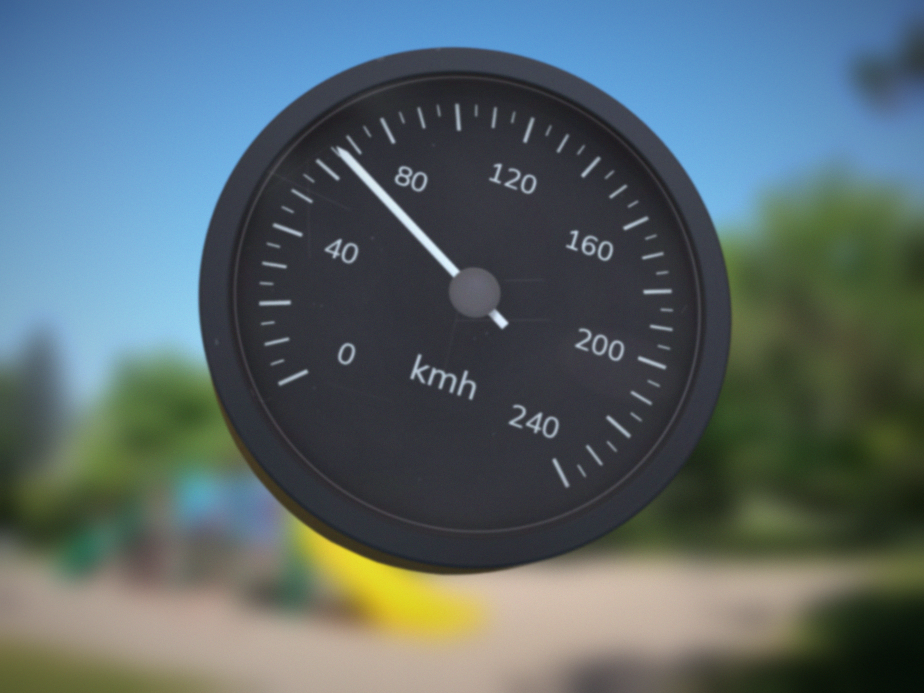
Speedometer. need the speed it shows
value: 65 km/h
